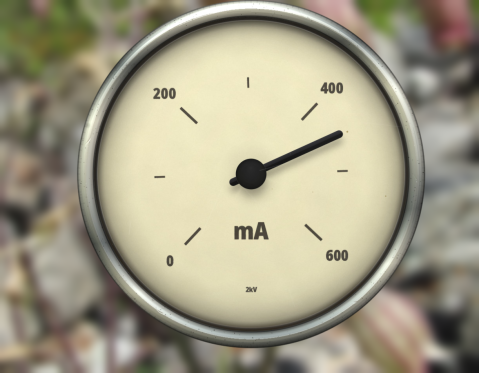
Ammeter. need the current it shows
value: 450 mA
